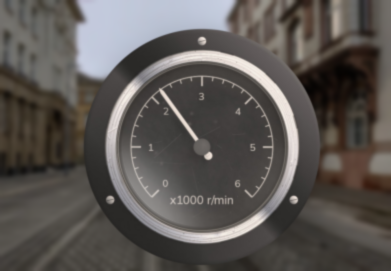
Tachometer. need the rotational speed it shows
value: 2200 rpm
